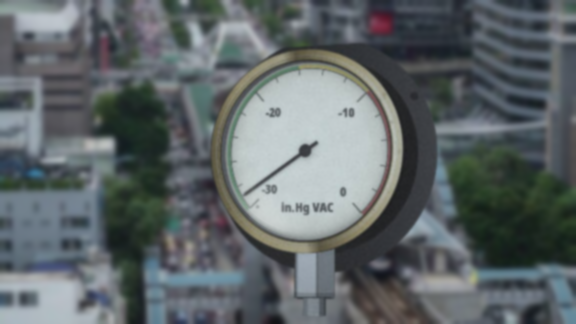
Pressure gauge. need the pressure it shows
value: -29 inHg
